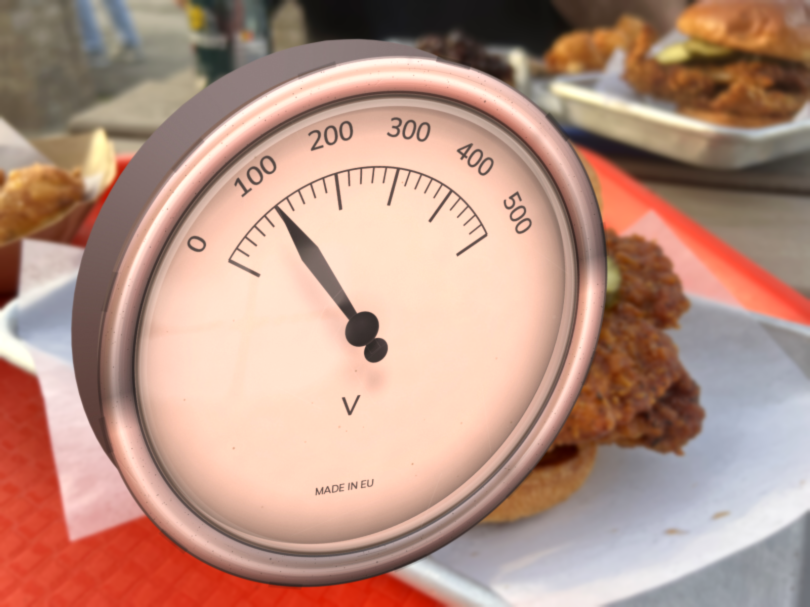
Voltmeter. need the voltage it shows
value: 100 V
